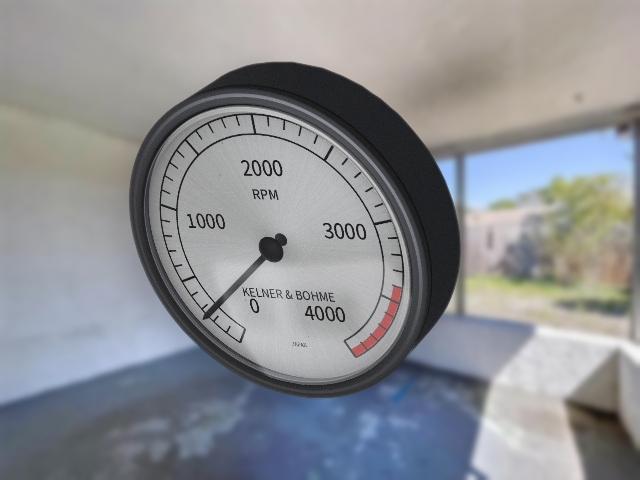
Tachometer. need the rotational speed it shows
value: 250 rpm
